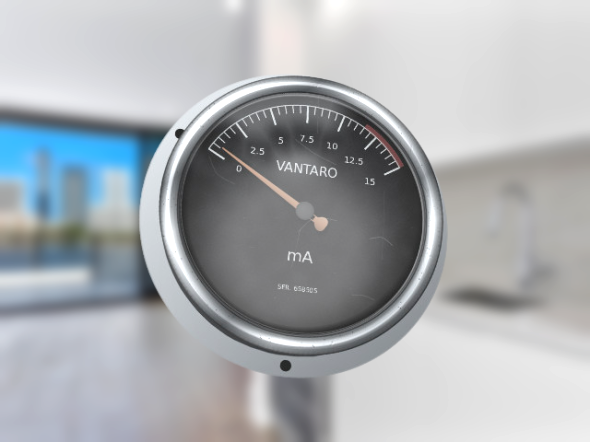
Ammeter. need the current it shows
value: 0.5 mA
